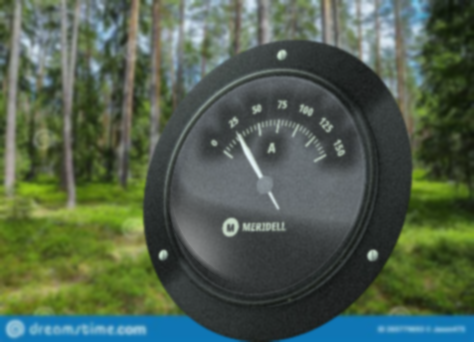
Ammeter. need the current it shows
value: 25 A
